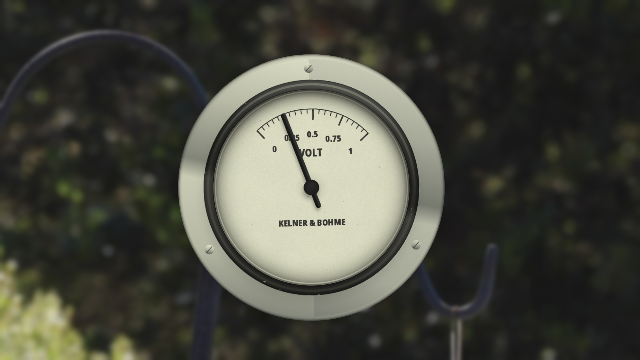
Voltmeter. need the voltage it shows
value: 0.25 V
